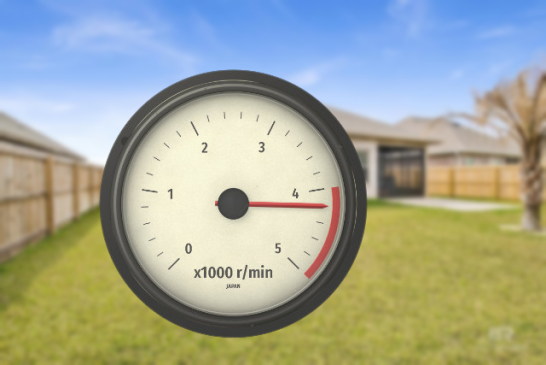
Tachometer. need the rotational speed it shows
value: 4200 rpm
